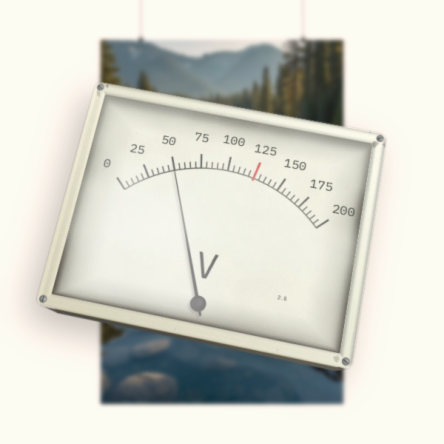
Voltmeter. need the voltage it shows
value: 50 V
